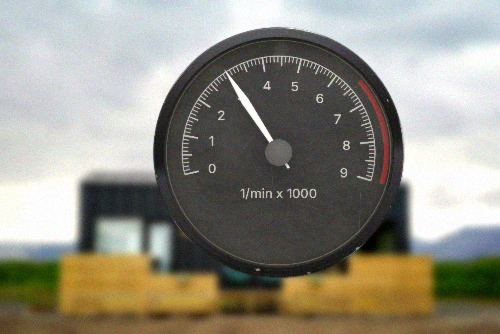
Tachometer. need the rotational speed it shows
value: 3000 rpm
